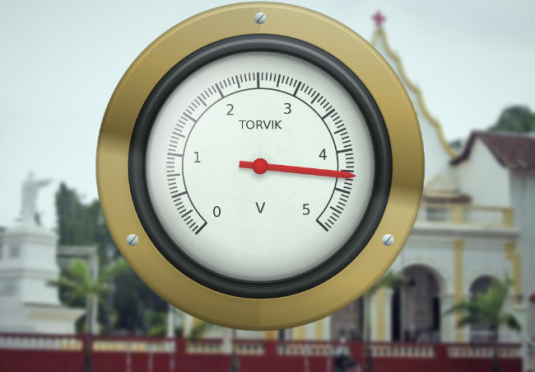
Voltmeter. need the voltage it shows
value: 4.3 V
